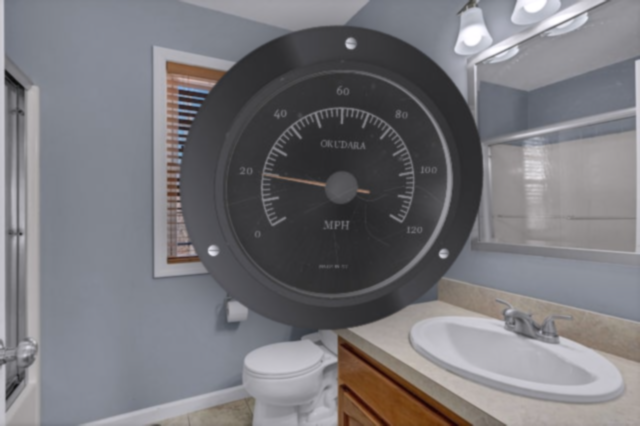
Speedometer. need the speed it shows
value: 20 mph
